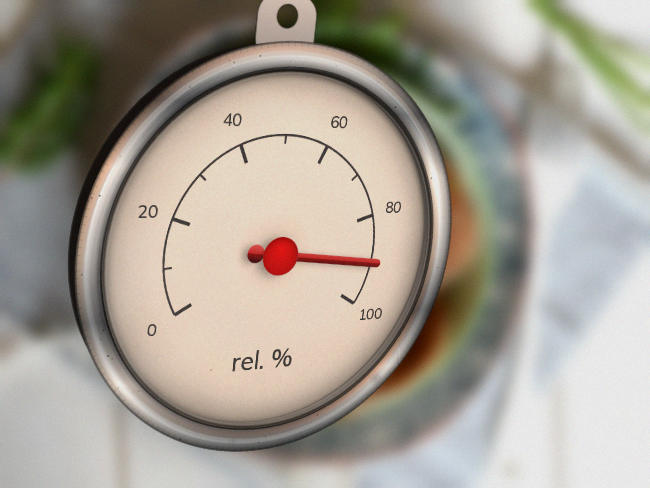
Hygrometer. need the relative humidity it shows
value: 90 %
